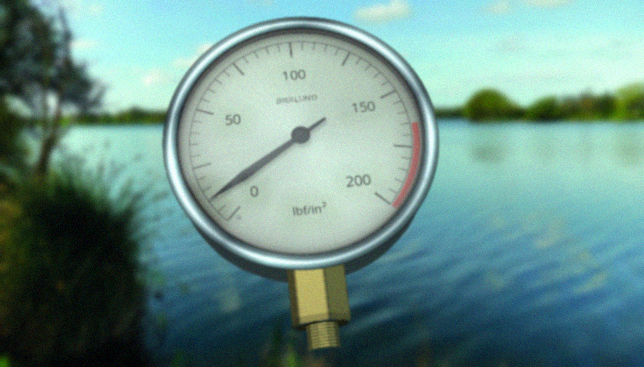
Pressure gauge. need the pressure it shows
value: 10 psi
